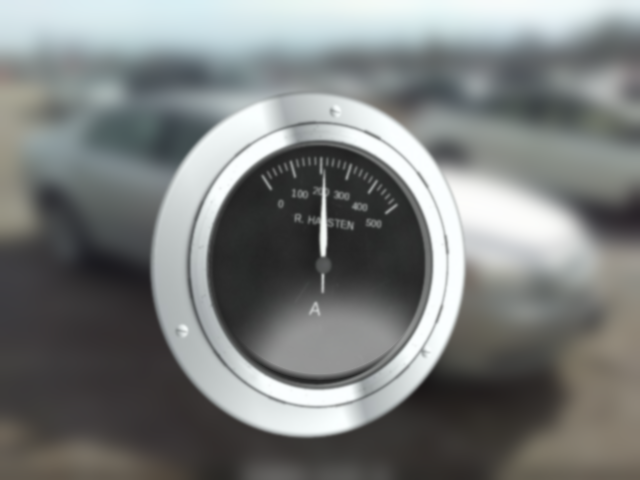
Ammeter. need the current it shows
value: 200 A
